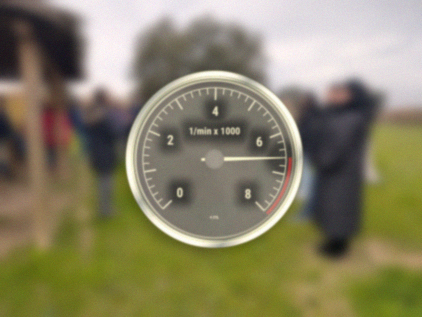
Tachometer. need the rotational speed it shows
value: 6600 rpm
